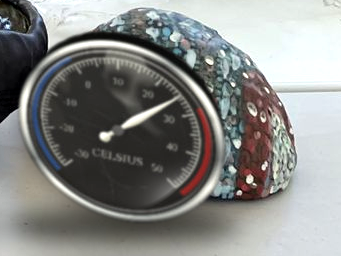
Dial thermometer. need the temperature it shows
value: 25 °C
